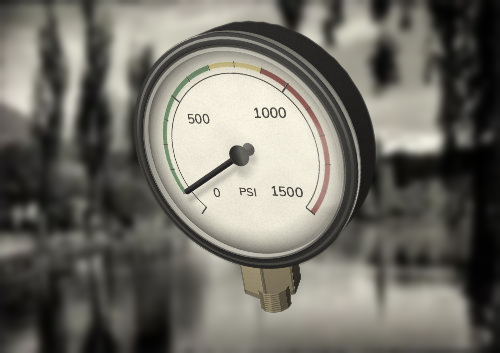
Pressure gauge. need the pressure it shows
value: 100 psi
